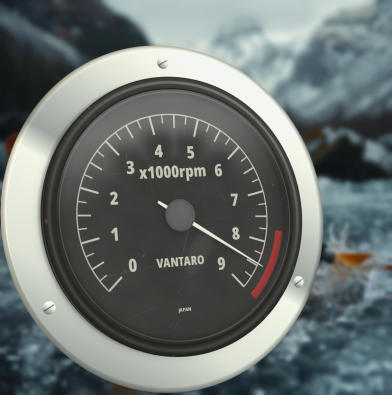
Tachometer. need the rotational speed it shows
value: 8500 rpm
